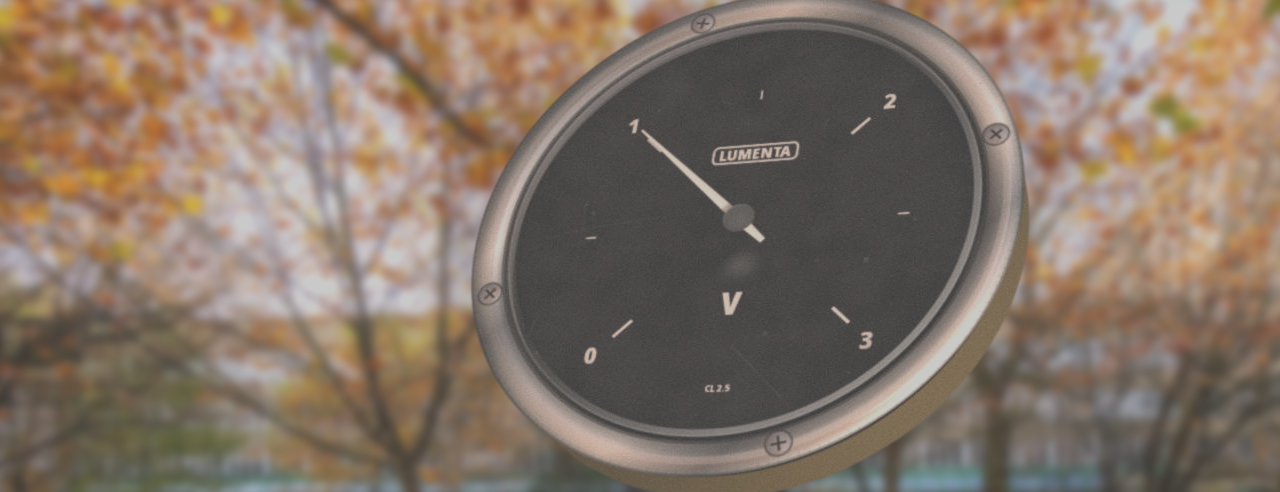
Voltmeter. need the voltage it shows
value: 1 V
